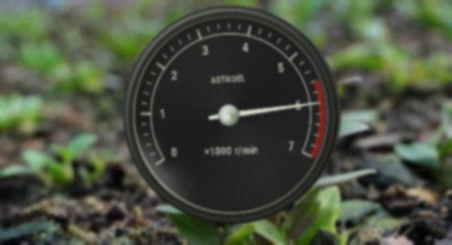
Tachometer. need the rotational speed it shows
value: 6000 rpm
